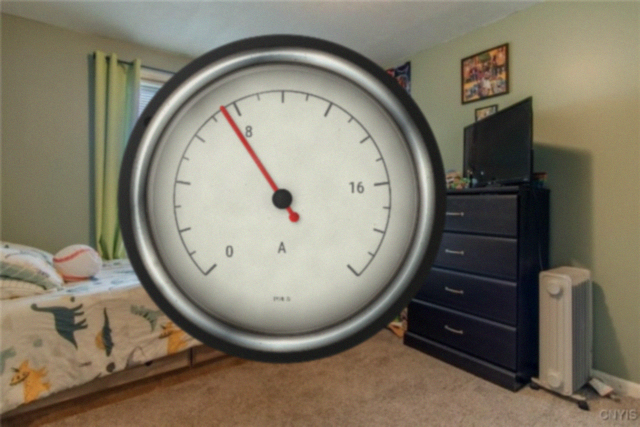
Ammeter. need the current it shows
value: 7.5 A
